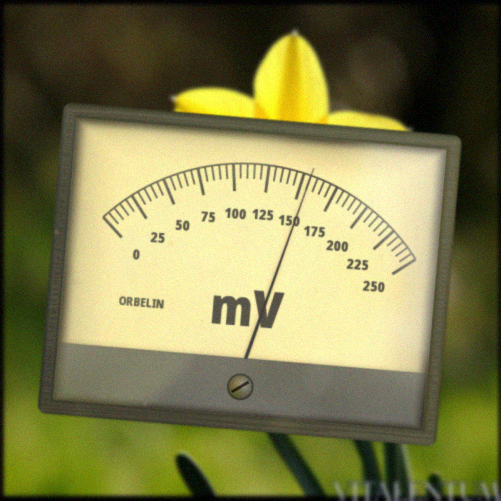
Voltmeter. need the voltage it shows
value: 155 mV
